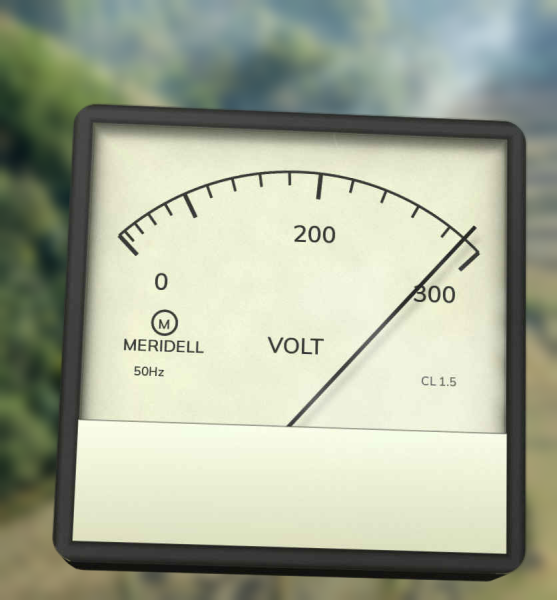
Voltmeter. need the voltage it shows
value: 290 V
